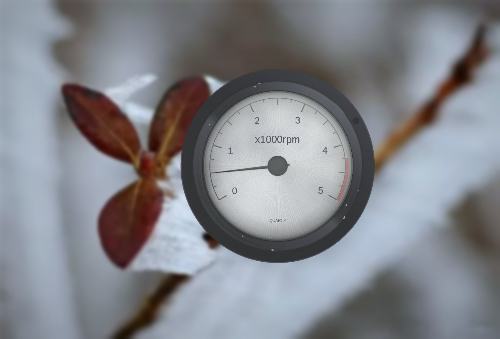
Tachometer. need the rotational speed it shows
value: 500 rpm
